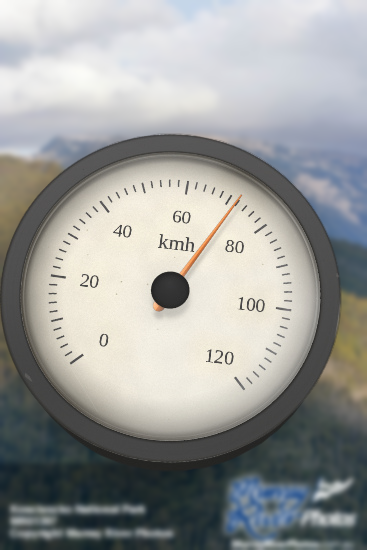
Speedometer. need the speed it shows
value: 72 km/h
